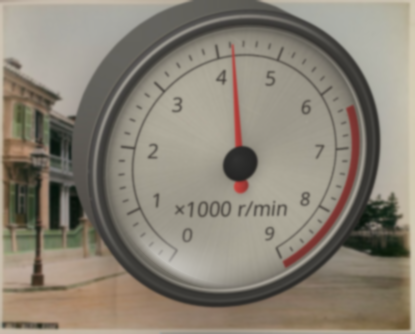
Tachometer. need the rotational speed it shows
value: 4200 rpm
